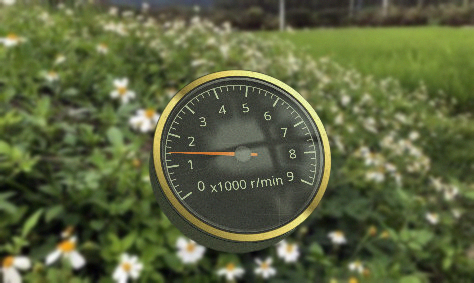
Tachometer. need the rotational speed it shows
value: 1400 rpm
